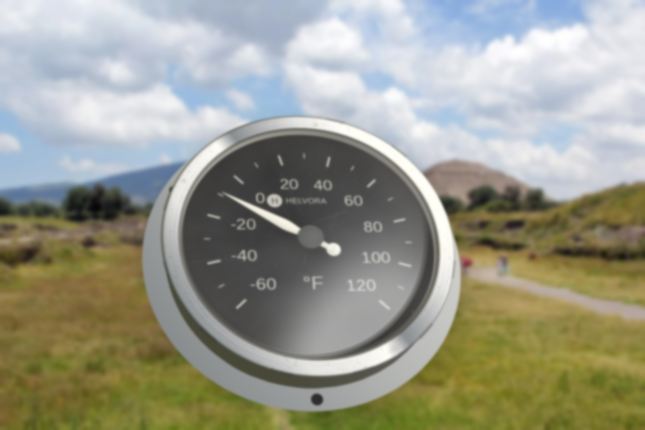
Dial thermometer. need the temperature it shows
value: -10 °F
